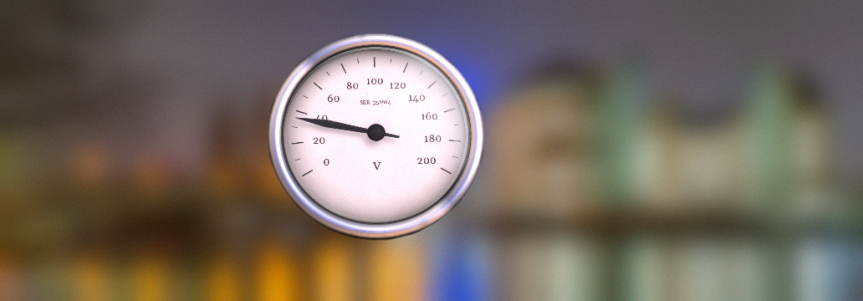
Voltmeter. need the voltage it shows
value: 35 V
